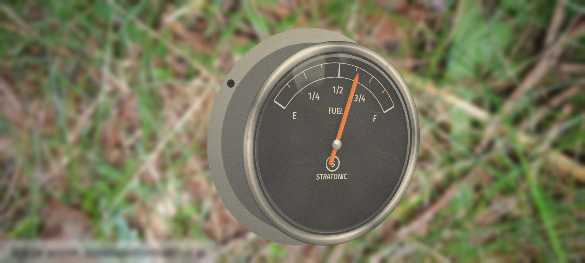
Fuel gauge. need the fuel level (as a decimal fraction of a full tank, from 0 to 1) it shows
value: 0.625
